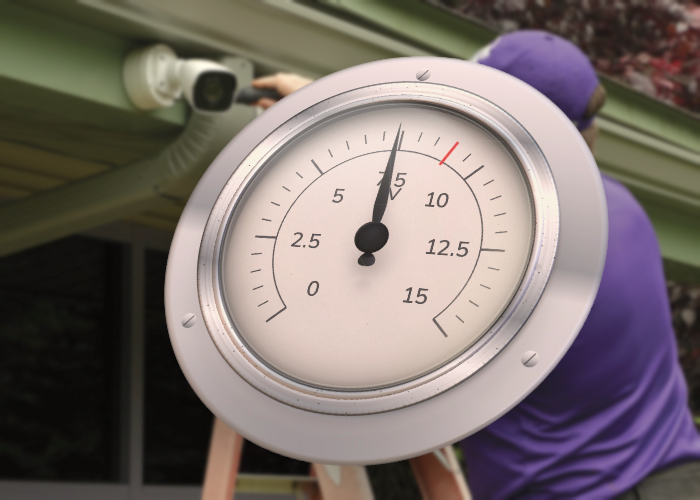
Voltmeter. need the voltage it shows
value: 7.5 kV
